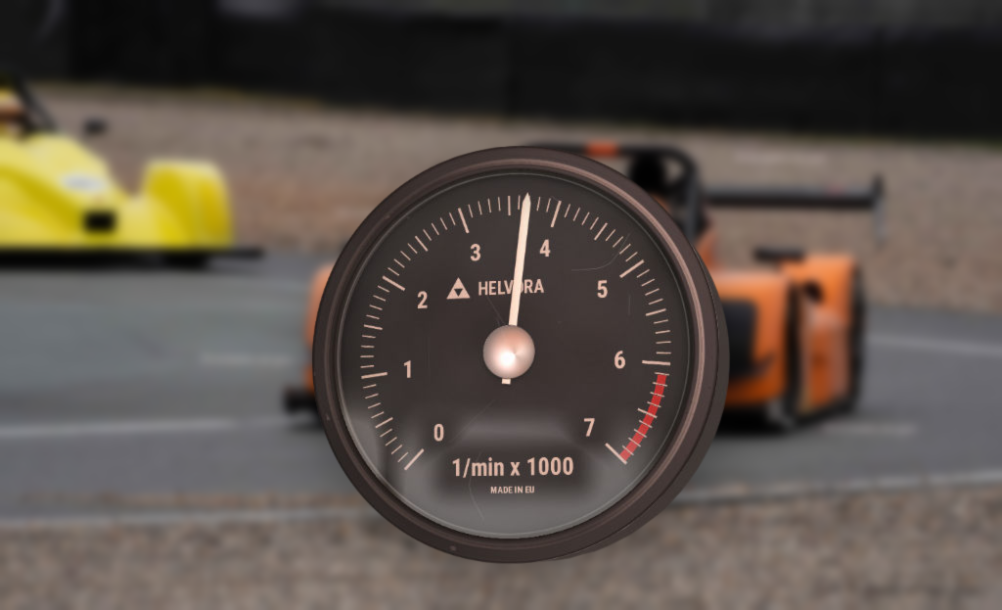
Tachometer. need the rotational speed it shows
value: 3700 rpm
